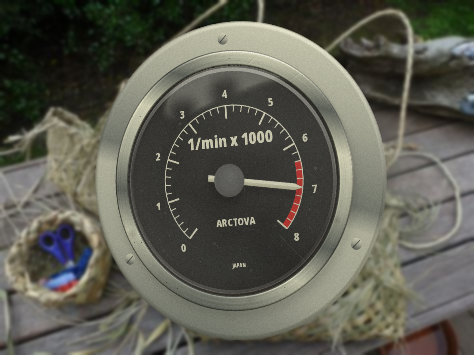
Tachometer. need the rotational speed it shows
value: 7000 rpm
